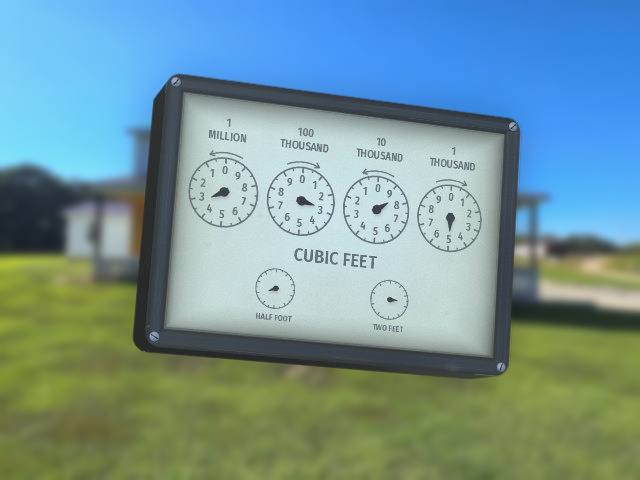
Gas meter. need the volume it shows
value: 328500 ft³
